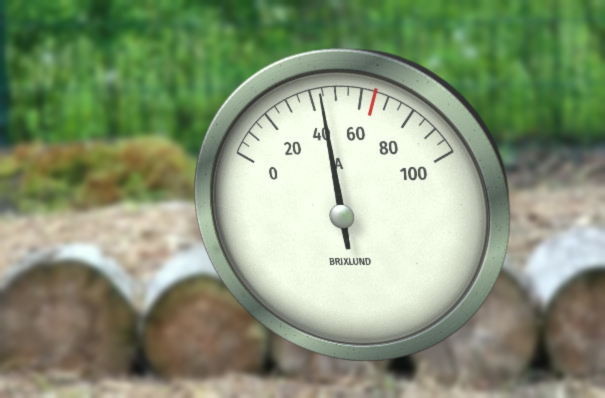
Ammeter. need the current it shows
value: 45 A
